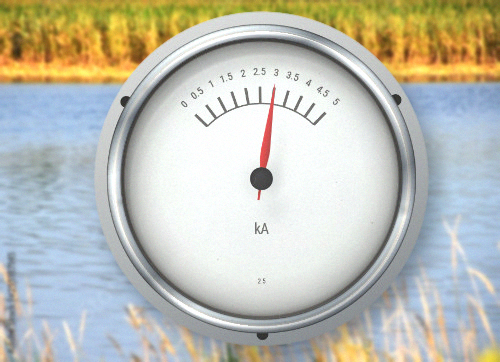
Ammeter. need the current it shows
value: 3 kA
